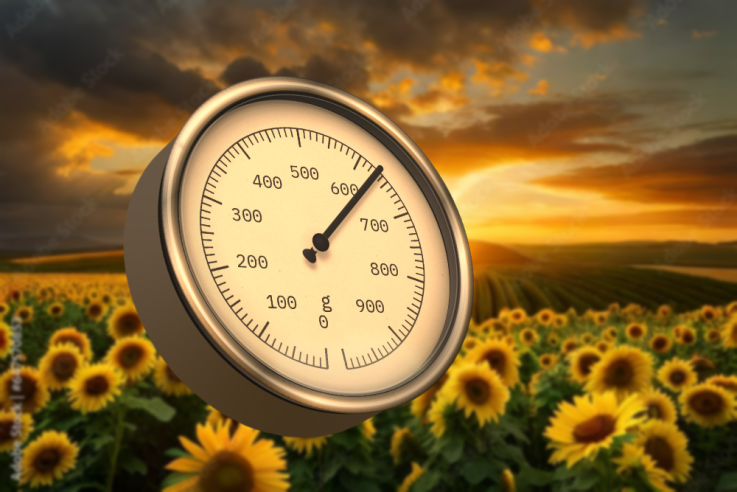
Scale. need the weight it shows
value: 630 g
